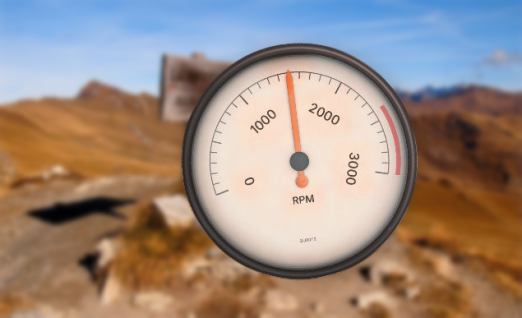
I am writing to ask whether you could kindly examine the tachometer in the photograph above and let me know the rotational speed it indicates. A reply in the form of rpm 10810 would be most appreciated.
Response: rpm 1500
